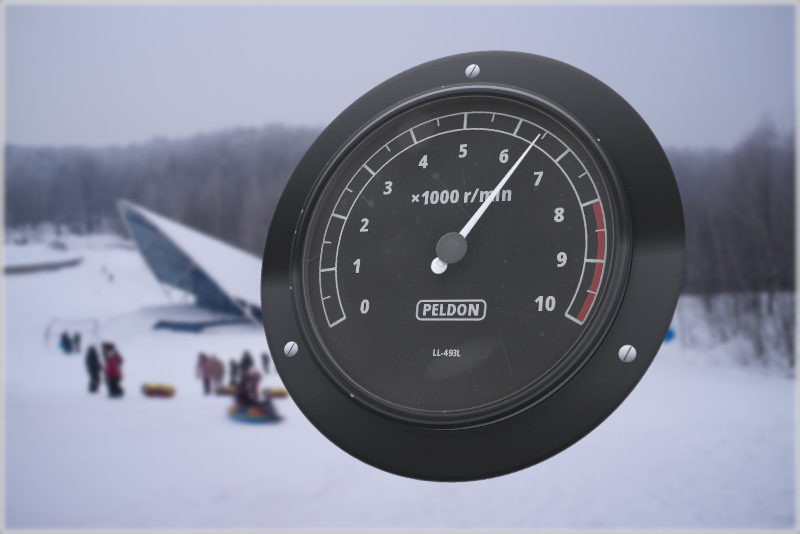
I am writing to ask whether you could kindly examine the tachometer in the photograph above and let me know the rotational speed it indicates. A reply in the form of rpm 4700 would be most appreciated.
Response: rpm 6500
